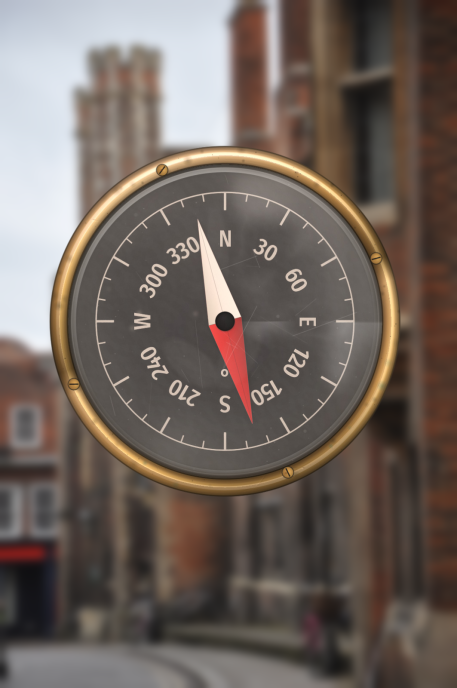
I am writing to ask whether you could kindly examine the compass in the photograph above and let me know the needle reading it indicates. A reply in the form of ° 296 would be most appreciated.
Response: ° 165
